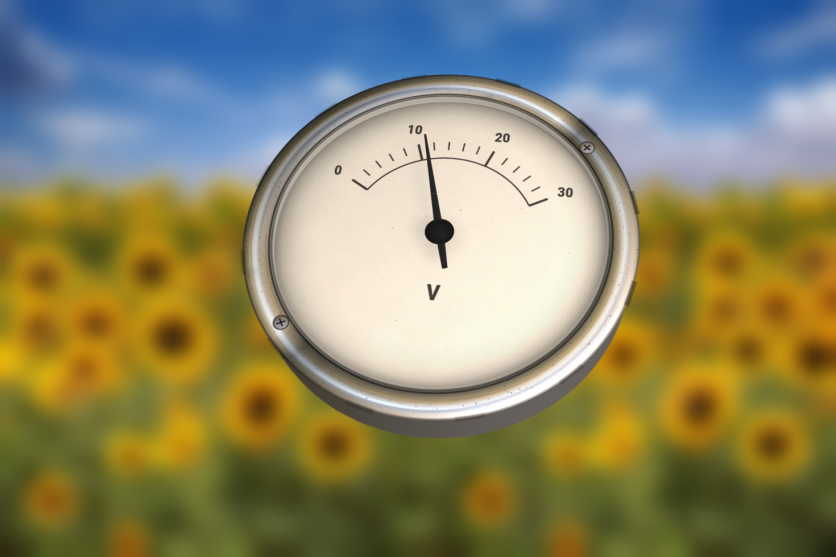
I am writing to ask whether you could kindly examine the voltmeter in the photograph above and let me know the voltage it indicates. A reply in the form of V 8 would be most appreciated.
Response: V 11
